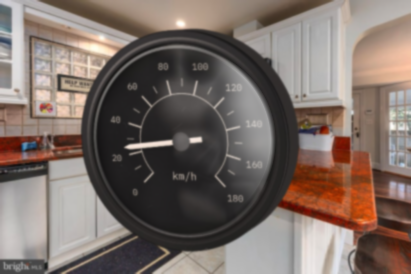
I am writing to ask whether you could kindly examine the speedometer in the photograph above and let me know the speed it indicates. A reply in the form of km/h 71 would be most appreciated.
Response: km/h 25
